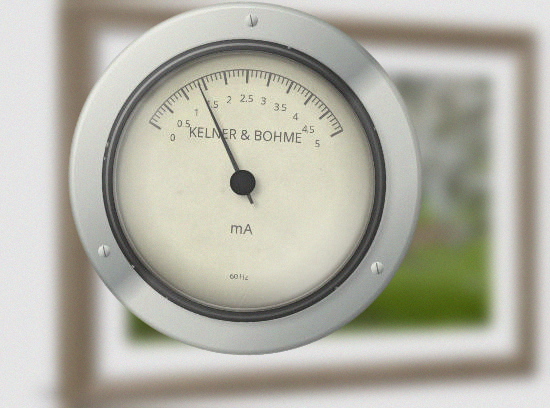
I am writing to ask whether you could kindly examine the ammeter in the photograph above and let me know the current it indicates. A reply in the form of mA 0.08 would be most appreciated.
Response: mA 1.4
